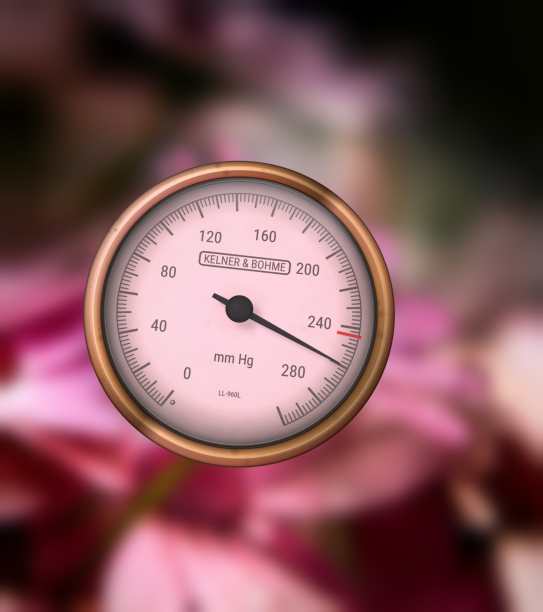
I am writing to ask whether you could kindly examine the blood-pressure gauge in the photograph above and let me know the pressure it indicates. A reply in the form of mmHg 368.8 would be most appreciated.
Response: mmHg 260
